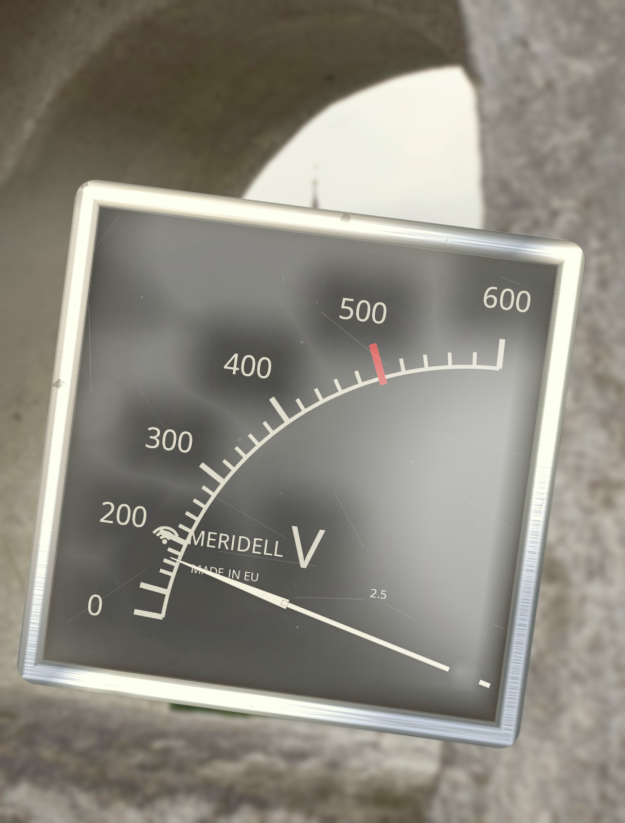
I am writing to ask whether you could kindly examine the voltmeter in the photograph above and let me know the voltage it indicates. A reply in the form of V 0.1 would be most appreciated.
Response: V 170
